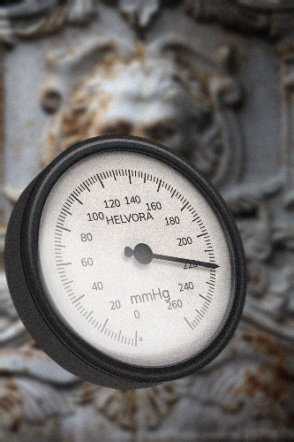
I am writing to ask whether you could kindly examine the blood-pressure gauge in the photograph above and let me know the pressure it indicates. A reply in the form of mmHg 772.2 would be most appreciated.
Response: mmHg 220
